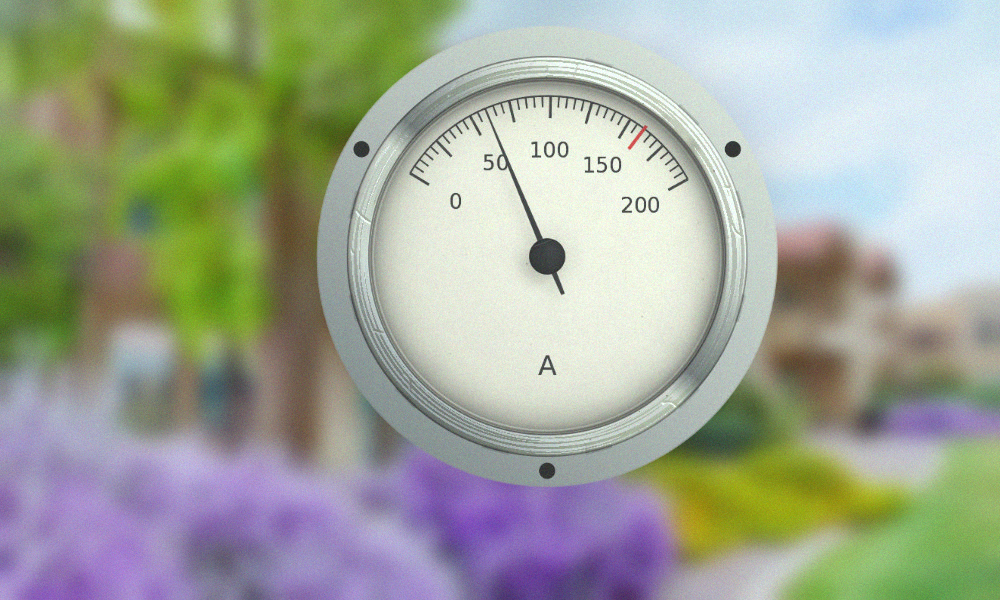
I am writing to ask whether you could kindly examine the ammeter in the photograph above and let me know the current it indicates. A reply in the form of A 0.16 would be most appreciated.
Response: A 60
